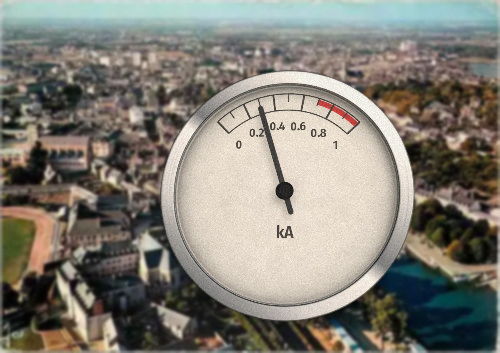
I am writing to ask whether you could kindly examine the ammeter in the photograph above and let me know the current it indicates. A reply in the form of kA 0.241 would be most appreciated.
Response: kA 0.3
